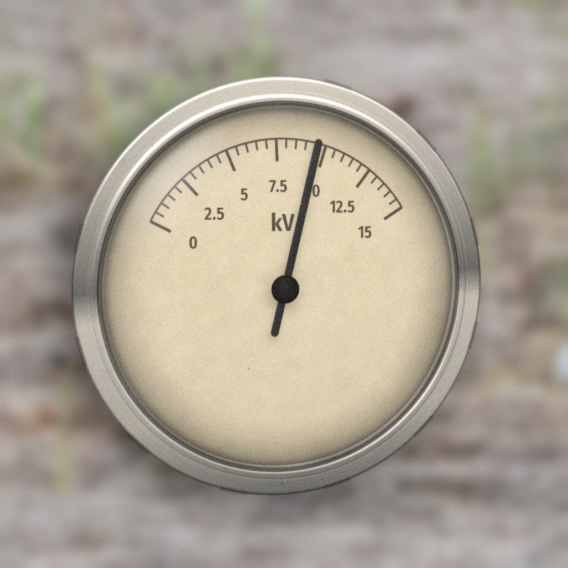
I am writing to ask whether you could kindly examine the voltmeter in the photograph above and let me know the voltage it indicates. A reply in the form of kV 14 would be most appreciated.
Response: kV 9.5
